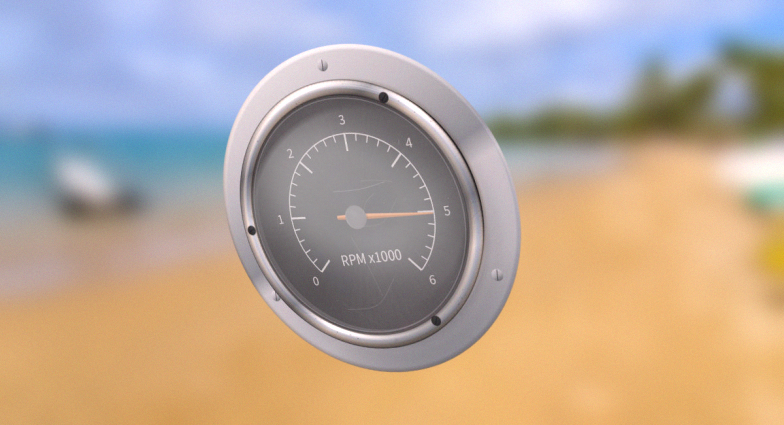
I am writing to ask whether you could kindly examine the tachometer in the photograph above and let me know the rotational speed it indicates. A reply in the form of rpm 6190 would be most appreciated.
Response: rpm 5000
